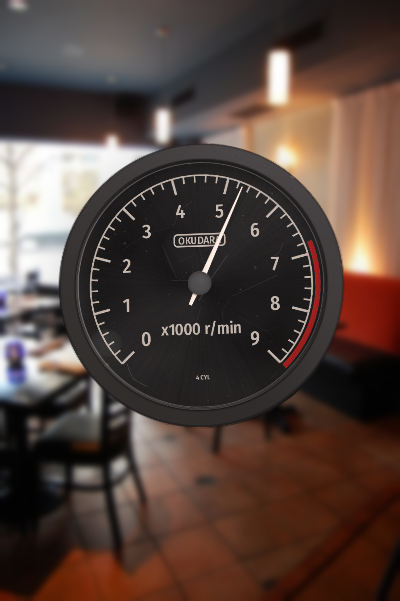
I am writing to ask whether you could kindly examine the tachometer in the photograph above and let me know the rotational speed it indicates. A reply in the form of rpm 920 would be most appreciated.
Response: rpm 5300
